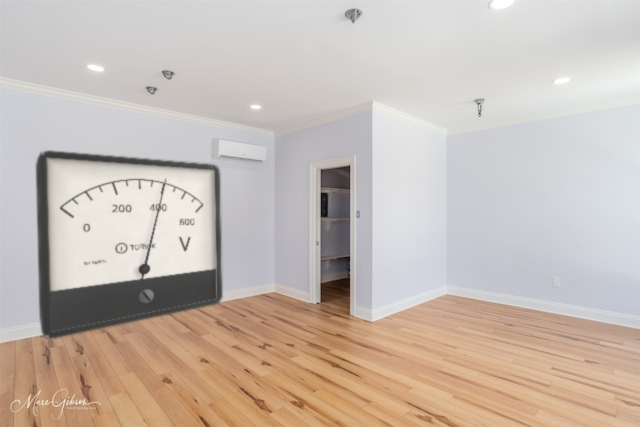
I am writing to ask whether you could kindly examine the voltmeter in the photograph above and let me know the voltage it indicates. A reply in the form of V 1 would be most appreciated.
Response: V 400
